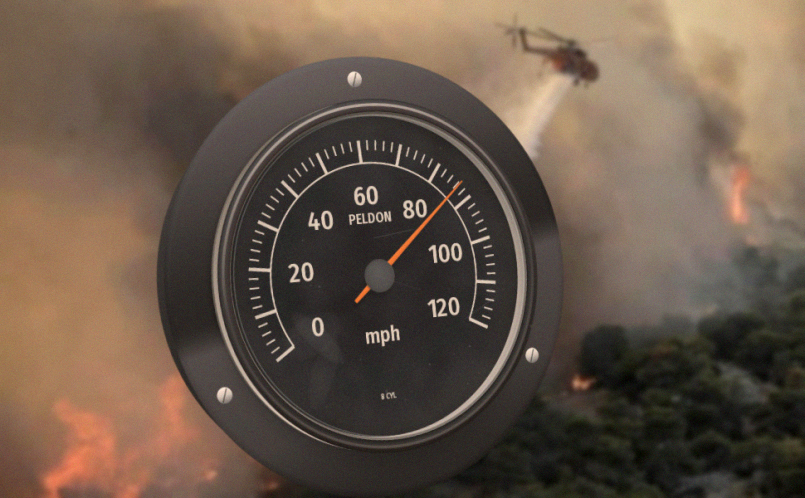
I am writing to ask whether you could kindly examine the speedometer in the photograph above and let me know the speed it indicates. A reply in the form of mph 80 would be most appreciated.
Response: mph 86
